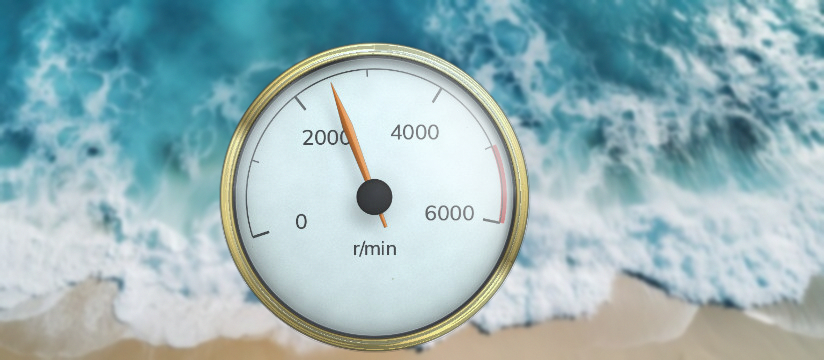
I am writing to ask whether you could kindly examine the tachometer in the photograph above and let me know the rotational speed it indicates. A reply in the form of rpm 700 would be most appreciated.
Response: rpm 2500
